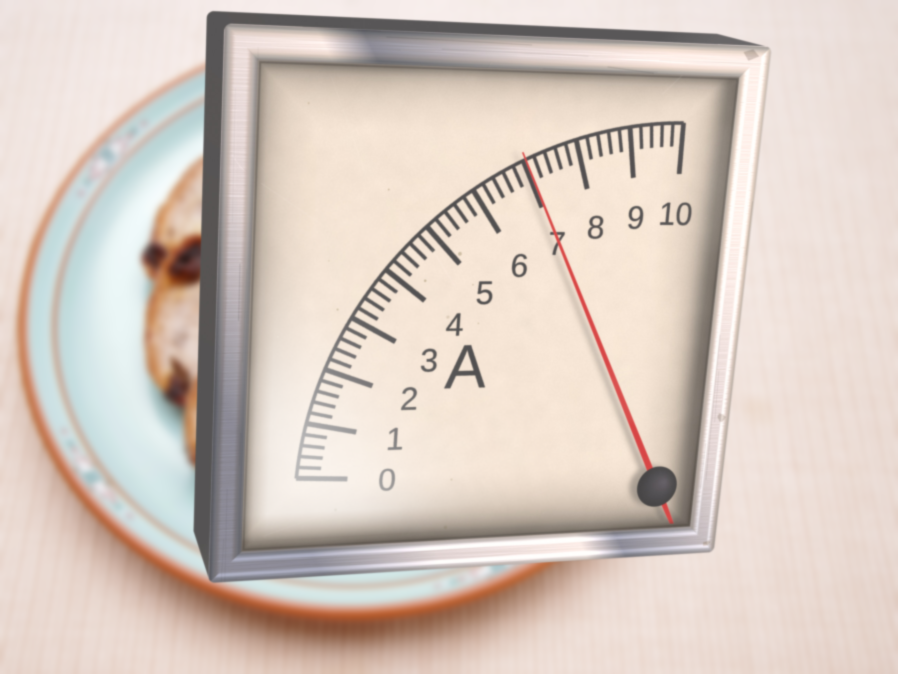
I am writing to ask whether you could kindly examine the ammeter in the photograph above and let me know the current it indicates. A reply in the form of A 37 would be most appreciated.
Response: A 7
